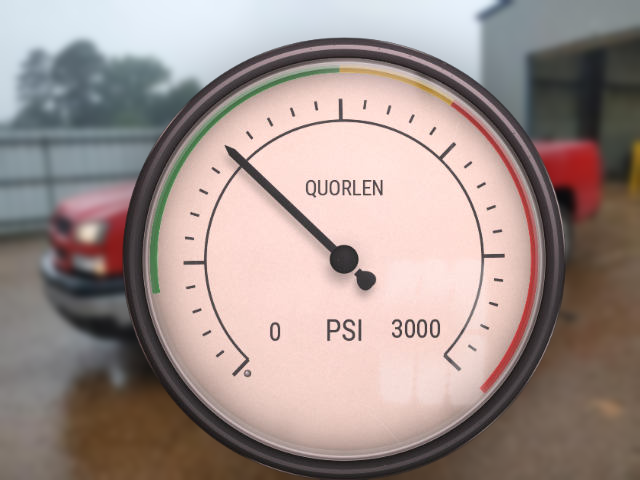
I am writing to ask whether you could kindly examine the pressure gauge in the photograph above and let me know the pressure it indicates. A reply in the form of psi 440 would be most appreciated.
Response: psi 1000
